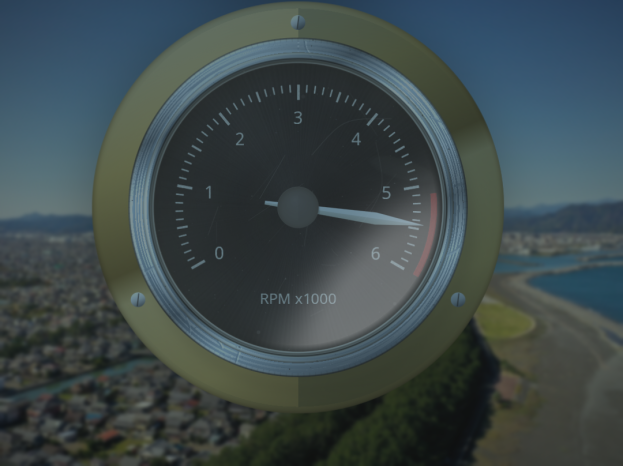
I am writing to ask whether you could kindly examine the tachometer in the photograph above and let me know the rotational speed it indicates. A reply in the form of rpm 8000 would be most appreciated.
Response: rpm 5450
